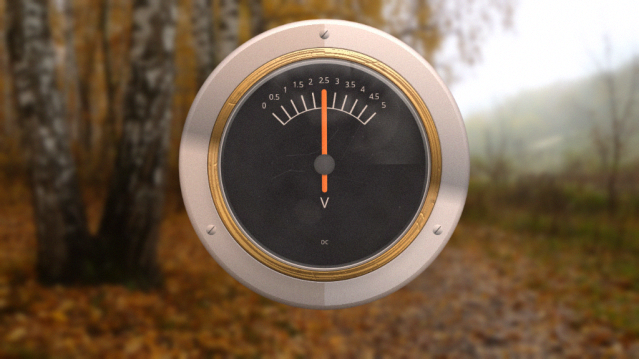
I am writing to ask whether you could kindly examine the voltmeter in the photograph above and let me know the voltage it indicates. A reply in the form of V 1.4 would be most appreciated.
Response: V 2.5
